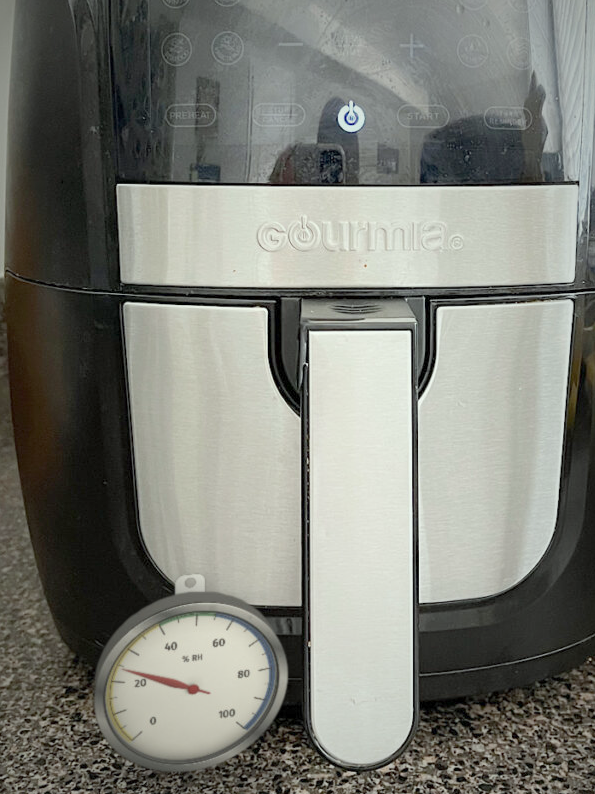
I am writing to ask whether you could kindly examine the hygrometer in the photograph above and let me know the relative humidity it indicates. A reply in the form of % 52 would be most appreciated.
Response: % 25
